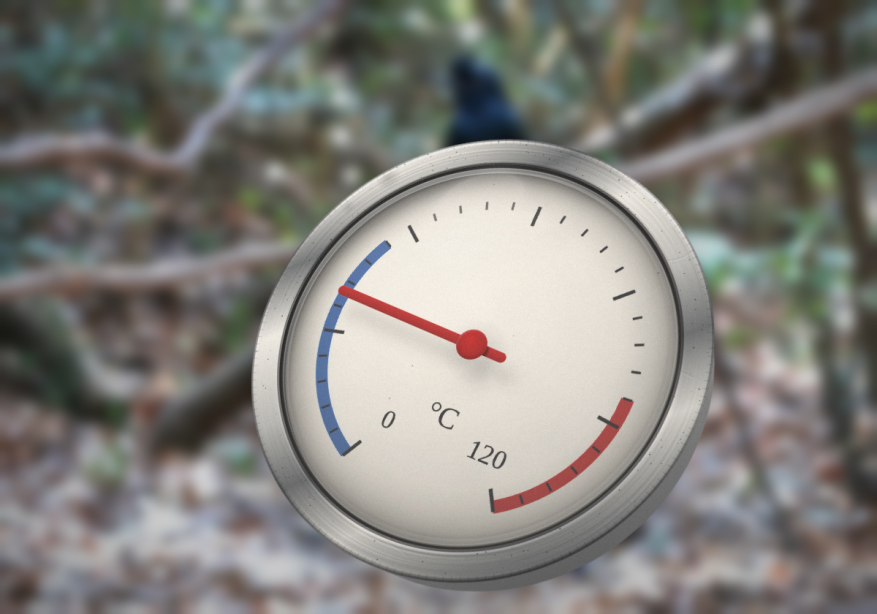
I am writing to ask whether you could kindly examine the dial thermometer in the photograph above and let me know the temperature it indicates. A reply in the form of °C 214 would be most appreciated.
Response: °C 26
